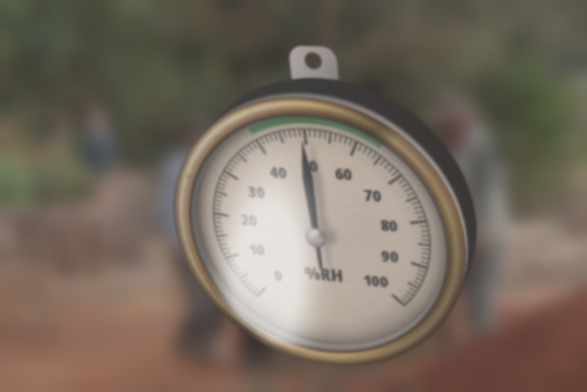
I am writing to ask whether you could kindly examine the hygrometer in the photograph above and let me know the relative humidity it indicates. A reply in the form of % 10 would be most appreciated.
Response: % 50
